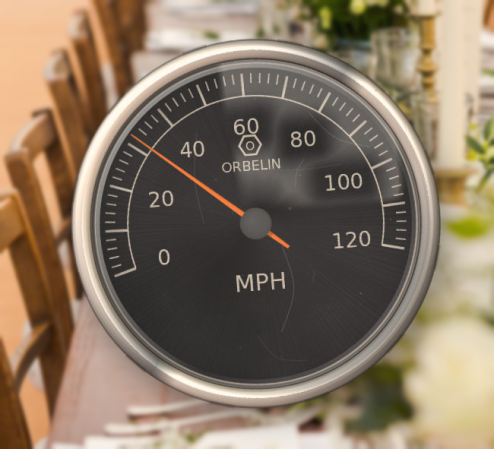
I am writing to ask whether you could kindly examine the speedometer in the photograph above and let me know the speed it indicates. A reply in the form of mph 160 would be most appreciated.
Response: mph 32
